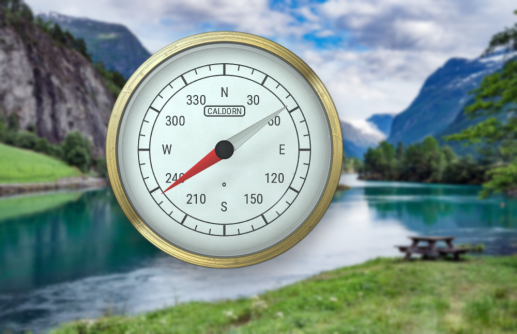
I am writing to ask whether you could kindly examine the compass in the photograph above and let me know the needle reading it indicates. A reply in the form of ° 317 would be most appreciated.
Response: ° 235
